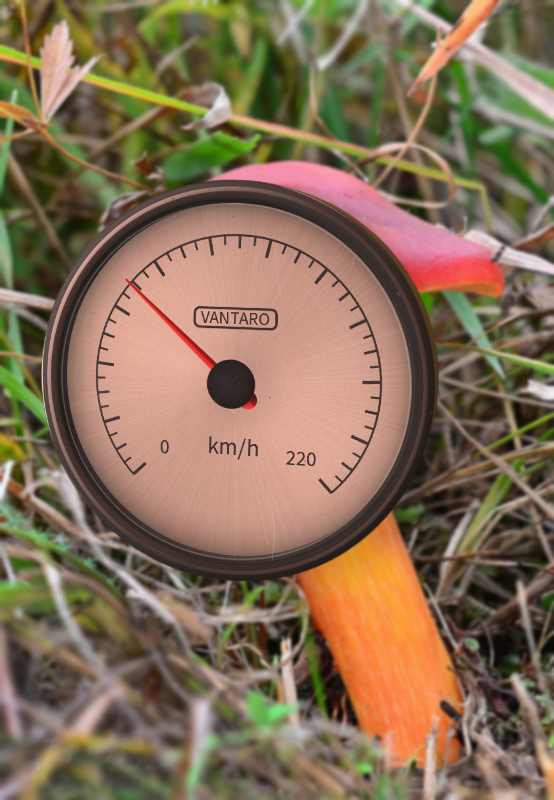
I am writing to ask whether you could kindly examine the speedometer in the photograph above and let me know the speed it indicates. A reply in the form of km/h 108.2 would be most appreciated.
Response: km/h 70
